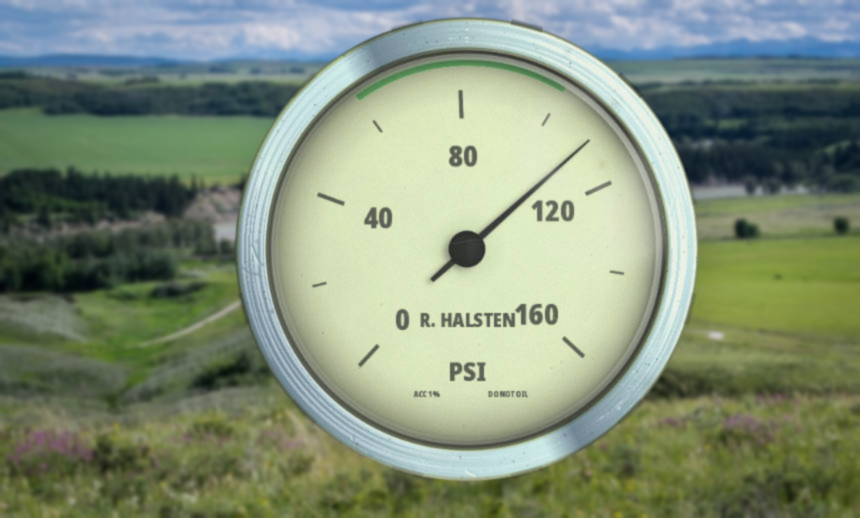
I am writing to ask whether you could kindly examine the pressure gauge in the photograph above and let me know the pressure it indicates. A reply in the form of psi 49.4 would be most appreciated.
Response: psi 110
